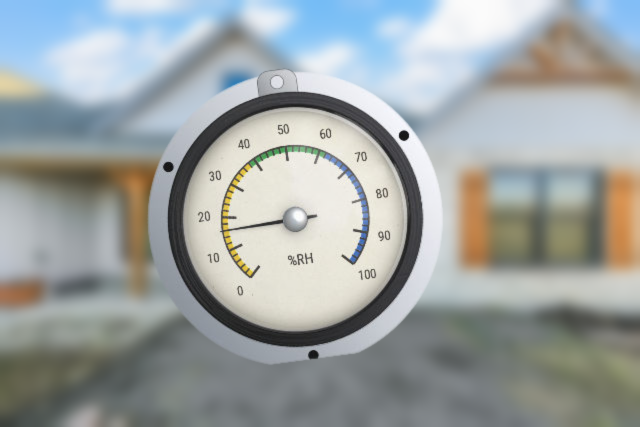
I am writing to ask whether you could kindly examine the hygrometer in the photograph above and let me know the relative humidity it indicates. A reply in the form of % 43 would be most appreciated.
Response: % 16
